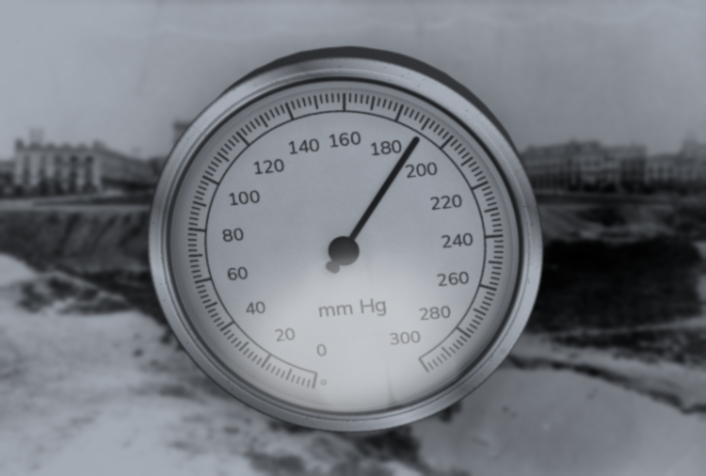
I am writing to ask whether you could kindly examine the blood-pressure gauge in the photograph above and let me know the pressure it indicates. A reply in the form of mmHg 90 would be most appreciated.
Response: mmHg 190
